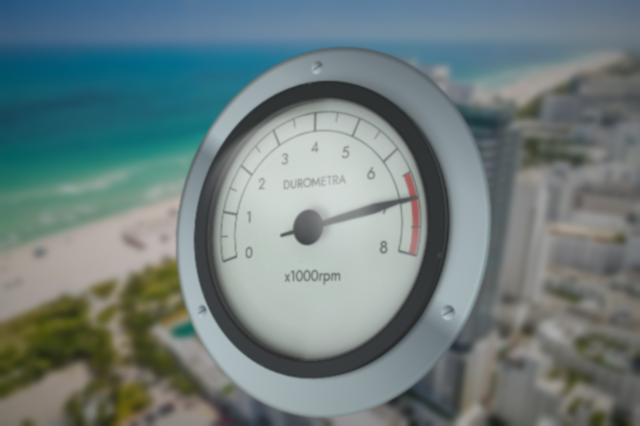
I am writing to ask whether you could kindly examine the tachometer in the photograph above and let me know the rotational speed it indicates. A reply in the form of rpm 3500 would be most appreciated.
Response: rpm 7000
